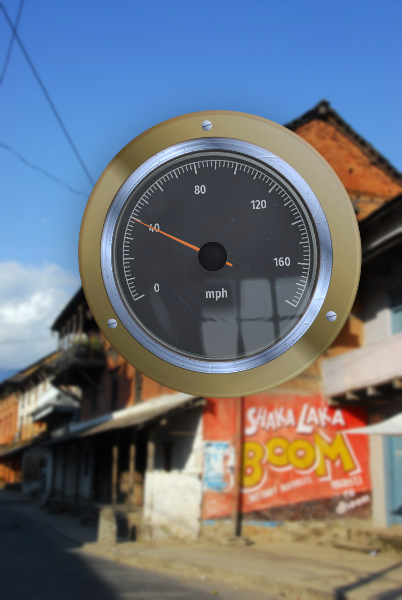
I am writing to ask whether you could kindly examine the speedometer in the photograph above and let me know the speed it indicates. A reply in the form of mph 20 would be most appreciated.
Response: mph 40
